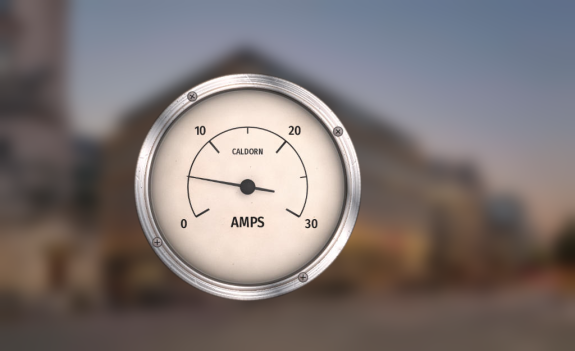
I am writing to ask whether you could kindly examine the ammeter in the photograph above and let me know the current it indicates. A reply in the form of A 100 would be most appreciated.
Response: A 5
